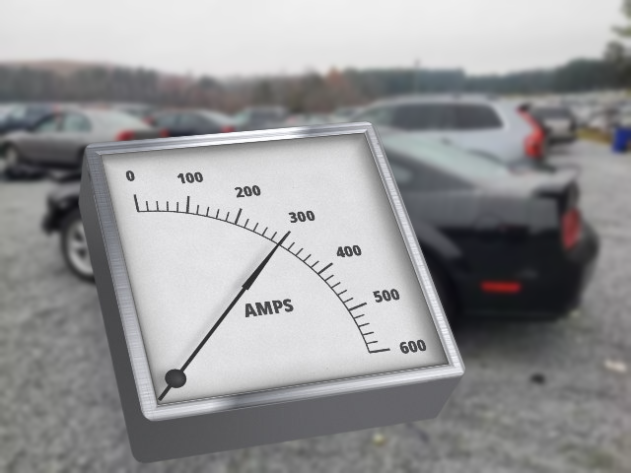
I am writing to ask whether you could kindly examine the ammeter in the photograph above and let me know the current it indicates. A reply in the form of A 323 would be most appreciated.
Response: A 300
